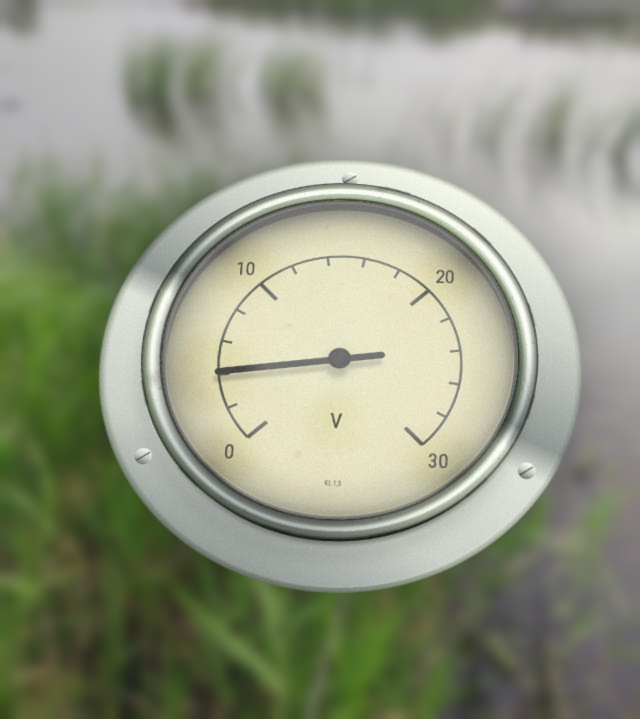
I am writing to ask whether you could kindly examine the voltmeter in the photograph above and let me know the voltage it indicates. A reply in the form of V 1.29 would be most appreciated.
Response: V 4
